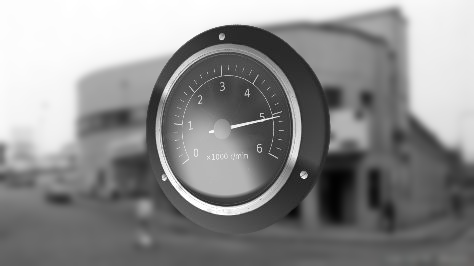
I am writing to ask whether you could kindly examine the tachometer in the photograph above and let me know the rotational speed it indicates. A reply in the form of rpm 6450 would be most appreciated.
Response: rpm 5100
